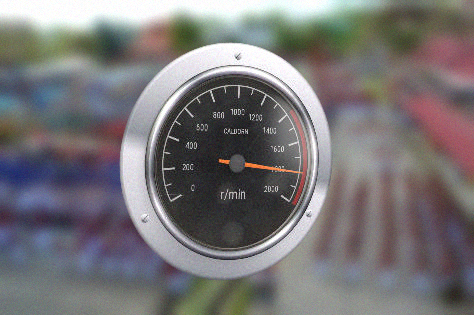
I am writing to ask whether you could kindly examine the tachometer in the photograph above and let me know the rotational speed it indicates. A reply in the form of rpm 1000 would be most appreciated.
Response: rpm 1800
